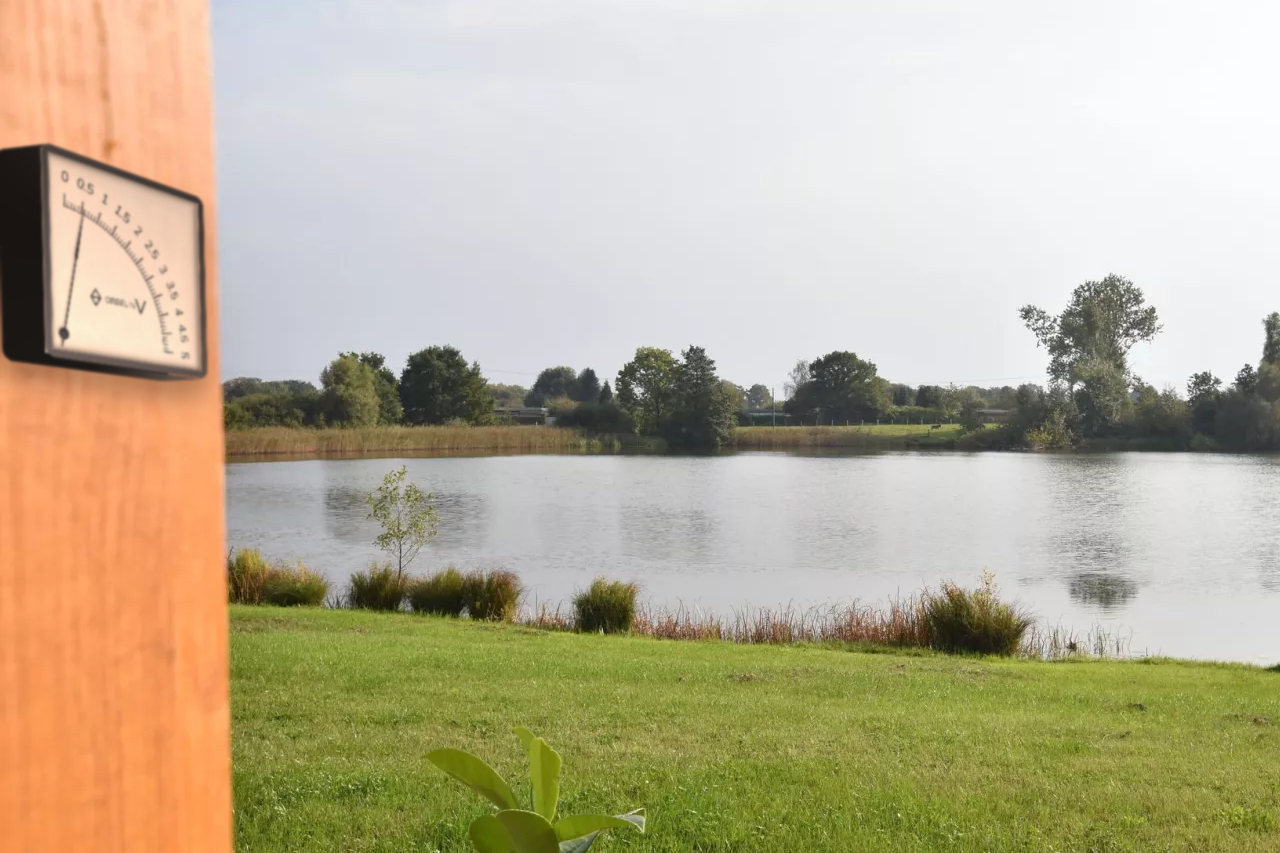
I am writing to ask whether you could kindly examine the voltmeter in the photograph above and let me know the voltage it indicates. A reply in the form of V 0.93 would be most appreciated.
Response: V 0.5
